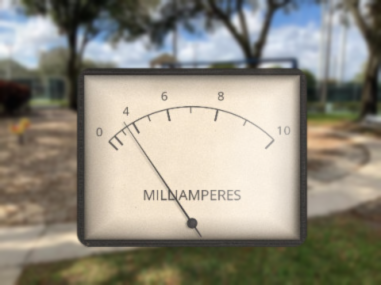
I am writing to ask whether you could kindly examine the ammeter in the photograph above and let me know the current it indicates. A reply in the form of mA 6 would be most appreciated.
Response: mA 3.5
